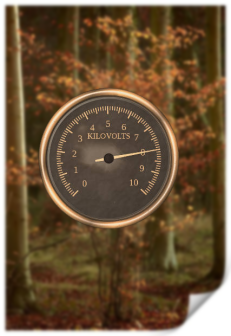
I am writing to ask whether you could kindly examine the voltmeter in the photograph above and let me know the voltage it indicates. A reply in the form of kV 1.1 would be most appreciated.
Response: kV 8
